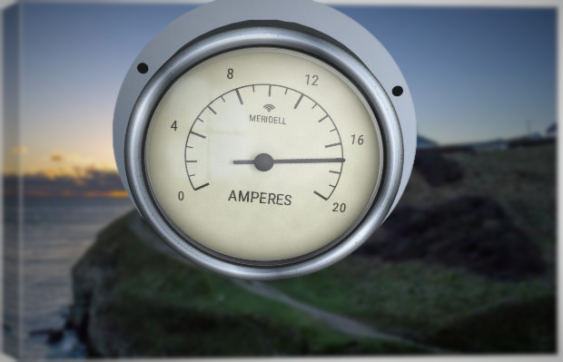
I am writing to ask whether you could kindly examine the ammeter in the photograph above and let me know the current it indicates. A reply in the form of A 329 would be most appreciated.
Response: A 17
